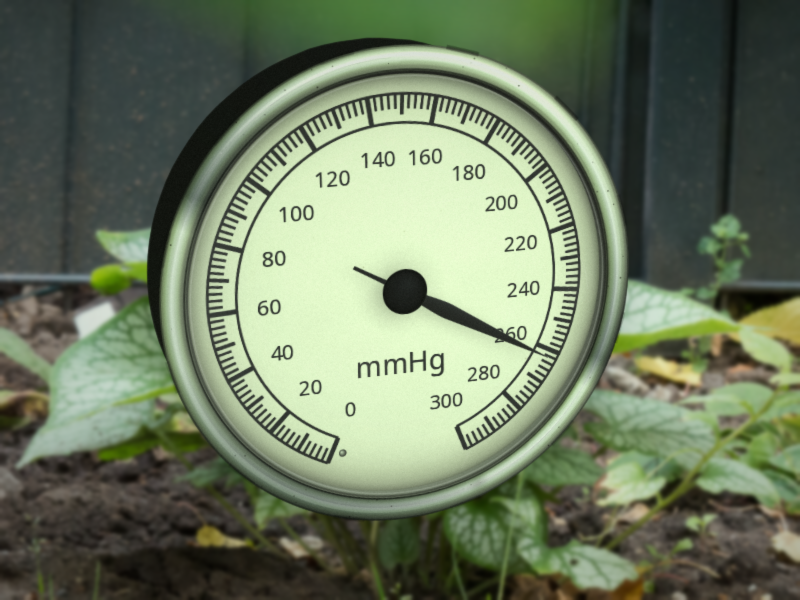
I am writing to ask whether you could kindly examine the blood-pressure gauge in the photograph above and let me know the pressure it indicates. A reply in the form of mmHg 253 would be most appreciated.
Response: mmHg 262
